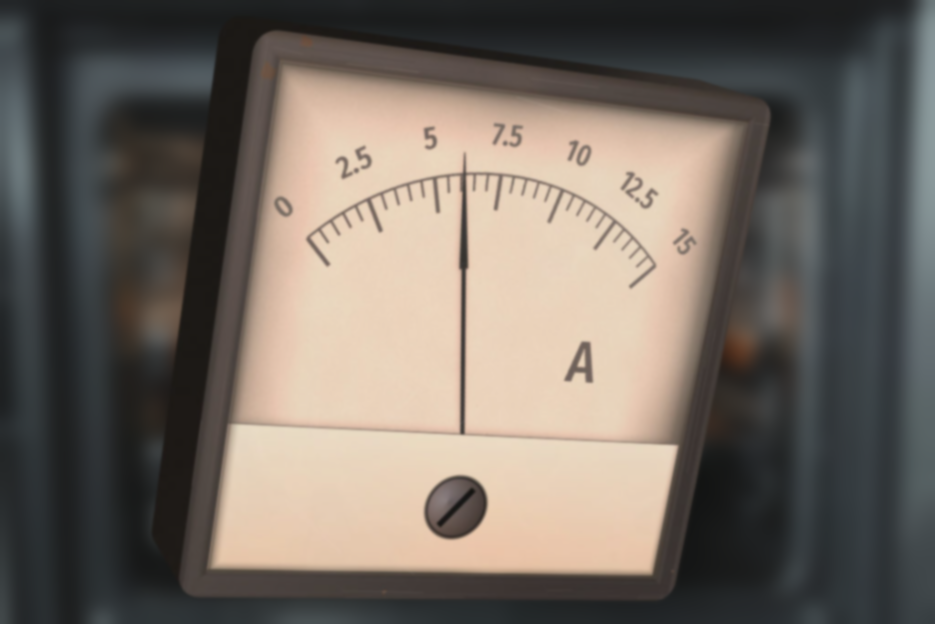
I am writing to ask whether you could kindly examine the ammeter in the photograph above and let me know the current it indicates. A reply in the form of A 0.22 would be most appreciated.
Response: A 6
